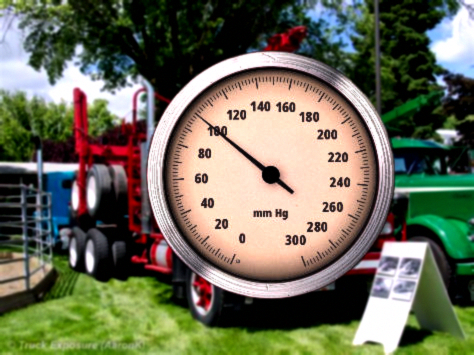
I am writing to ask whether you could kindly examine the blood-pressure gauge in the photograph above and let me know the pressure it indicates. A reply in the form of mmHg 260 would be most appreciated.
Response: mmHg 100
